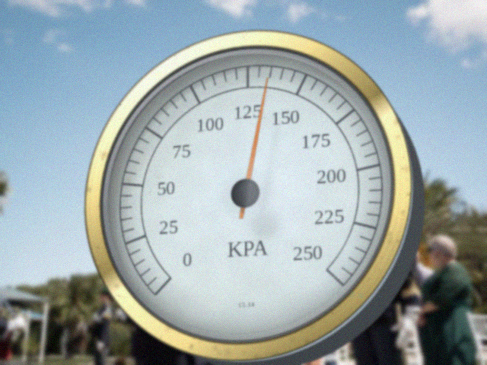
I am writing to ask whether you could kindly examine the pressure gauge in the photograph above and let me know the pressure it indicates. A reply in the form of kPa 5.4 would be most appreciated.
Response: kPa 135
